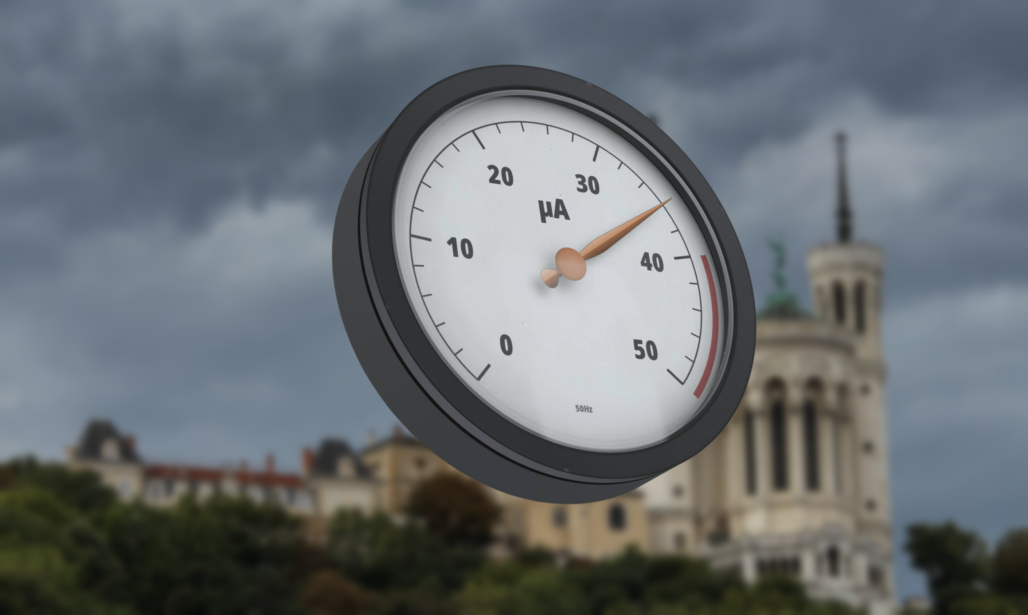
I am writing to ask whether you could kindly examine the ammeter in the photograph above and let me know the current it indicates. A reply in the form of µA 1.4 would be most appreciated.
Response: µA 36
